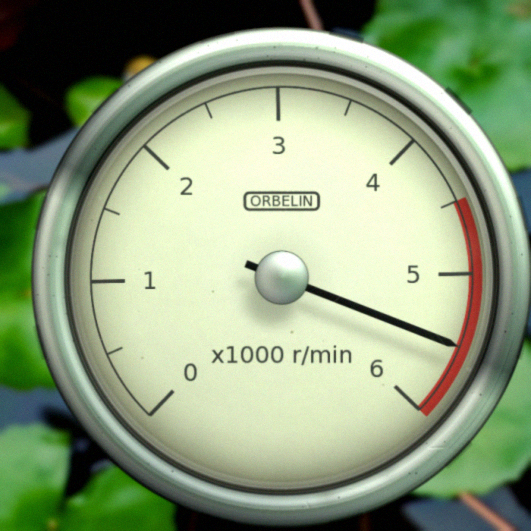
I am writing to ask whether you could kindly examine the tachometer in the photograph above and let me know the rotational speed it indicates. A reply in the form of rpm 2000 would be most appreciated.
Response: rpm 5500
